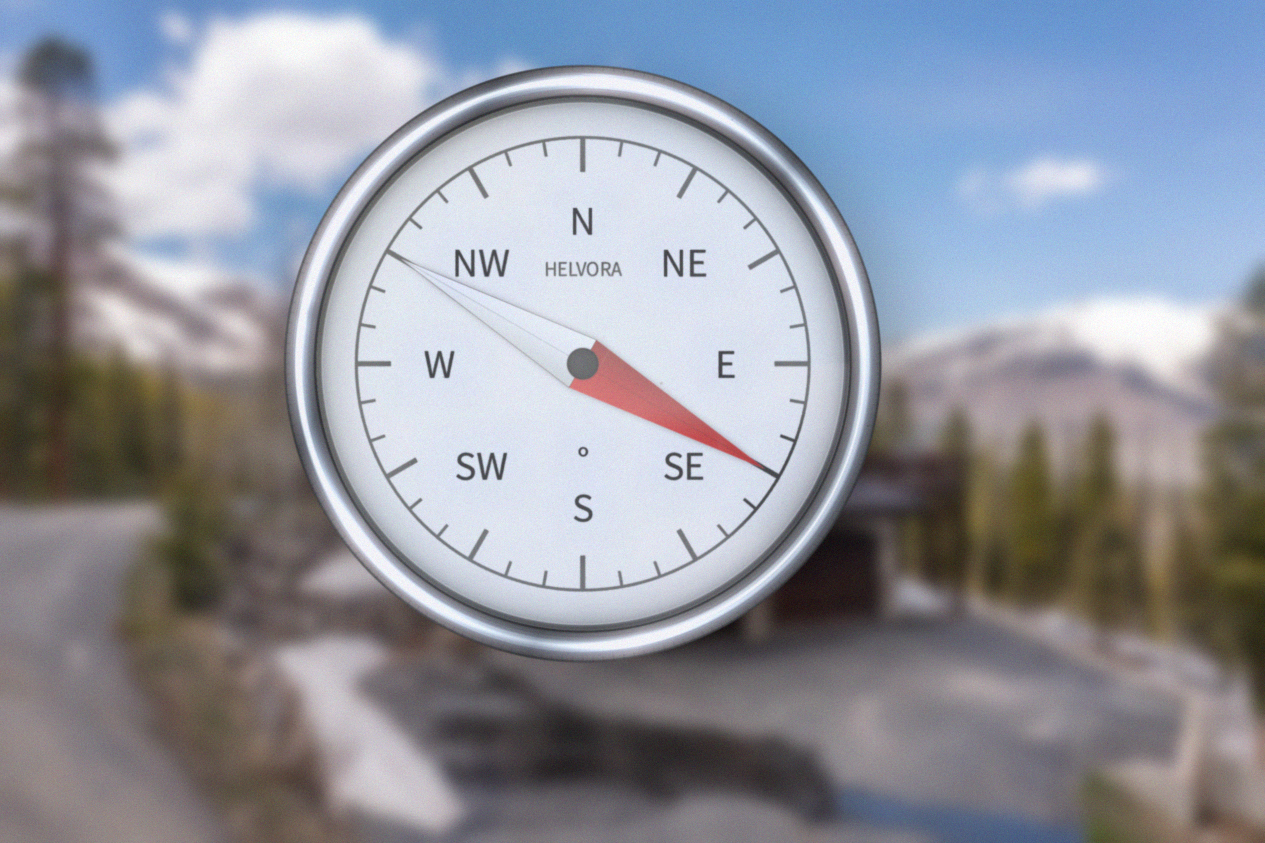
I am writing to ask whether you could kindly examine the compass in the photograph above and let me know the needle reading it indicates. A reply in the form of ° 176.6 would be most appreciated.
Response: ° 120
